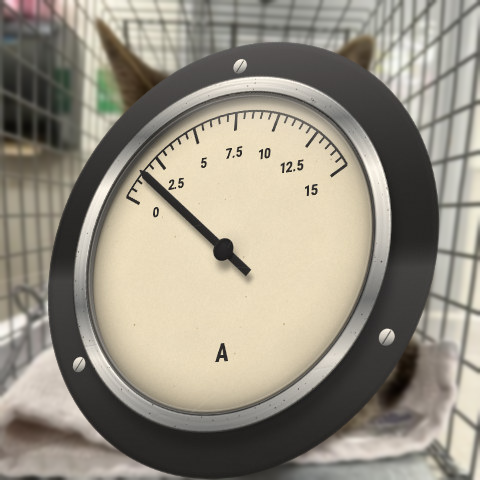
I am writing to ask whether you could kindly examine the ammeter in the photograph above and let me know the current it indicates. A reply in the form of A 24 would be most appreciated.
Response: A 1.5
